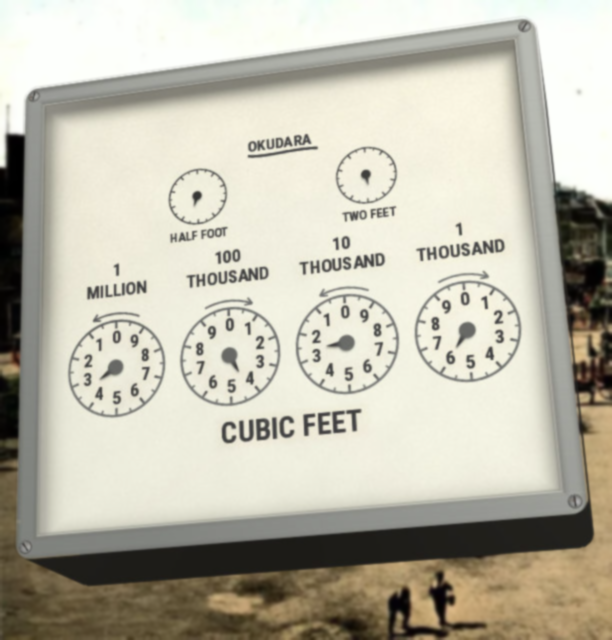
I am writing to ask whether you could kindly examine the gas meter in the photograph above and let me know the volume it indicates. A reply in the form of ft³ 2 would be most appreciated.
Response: ft³ 342600
